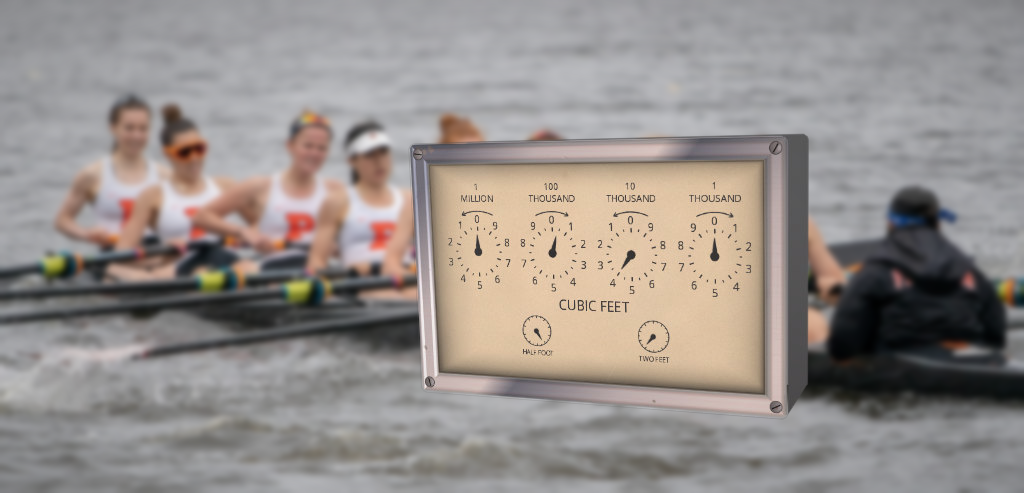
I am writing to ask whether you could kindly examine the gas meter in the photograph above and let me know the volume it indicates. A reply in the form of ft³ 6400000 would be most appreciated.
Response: ft³ 4000
